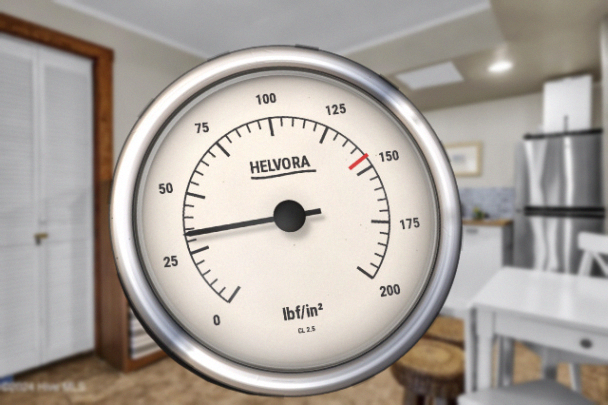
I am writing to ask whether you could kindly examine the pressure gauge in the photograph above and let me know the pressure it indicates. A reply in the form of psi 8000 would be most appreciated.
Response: psi 32.5
